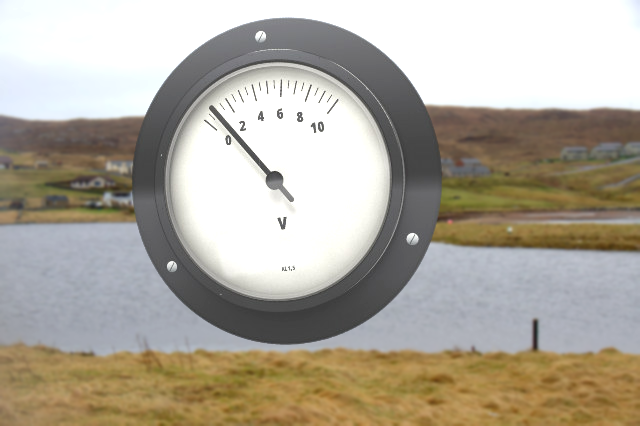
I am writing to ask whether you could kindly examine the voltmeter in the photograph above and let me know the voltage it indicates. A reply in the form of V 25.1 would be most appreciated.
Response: V 1
